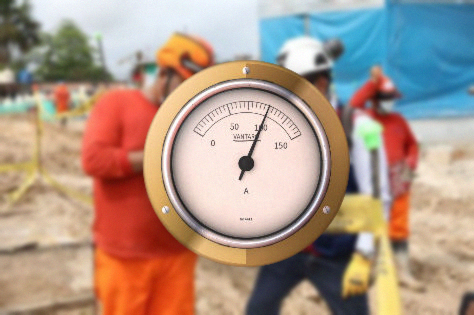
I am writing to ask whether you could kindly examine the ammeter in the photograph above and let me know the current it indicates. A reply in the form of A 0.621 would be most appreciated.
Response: A 100
